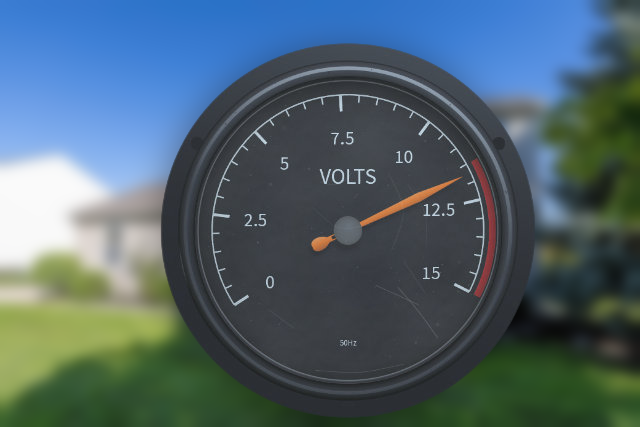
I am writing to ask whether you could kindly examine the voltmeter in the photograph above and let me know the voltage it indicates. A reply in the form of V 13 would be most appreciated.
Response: V 11.75
